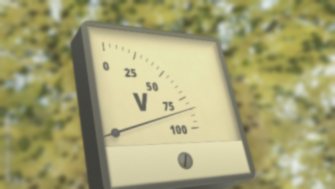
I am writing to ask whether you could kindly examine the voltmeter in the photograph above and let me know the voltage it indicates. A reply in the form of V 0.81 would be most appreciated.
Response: V 85
